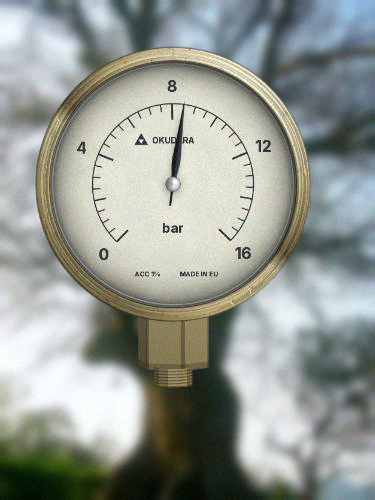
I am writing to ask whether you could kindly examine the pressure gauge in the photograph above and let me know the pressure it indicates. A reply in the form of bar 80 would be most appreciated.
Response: bar 8.5
